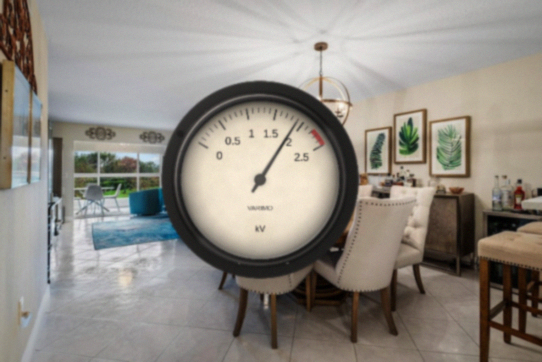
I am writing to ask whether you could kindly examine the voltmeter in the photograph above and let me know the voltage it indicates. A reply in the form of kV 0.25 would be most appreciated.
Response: kV 1.9
